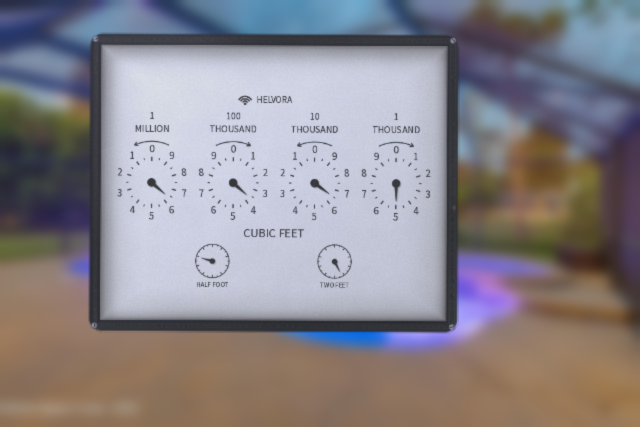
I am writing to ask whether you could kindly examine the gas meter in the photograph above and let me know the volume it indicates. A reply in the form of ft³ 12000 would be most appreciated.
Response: ft³ 636500
